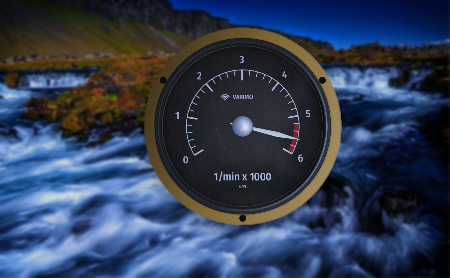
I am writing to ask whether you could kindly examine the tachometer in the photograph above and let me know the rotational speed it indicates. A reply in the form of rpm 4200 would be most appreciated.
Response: rpm 5600
